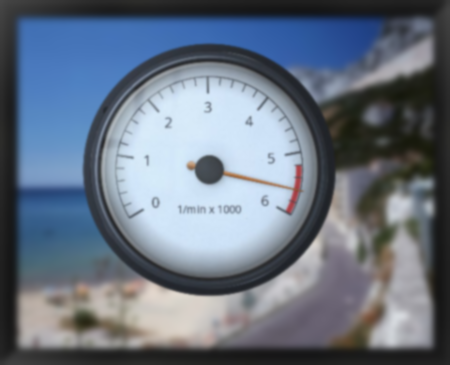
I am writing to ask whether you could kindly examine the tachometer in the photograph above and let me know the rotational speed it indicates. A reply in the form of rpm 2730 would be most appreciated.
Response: rpm 5600
